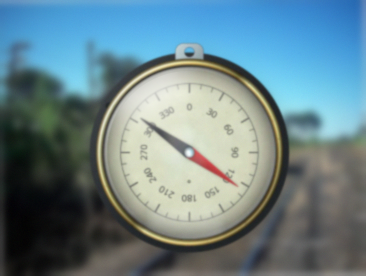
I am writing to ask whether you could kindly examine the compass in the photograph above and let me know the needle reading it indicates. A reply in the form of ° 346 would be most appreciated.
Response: ° 125
